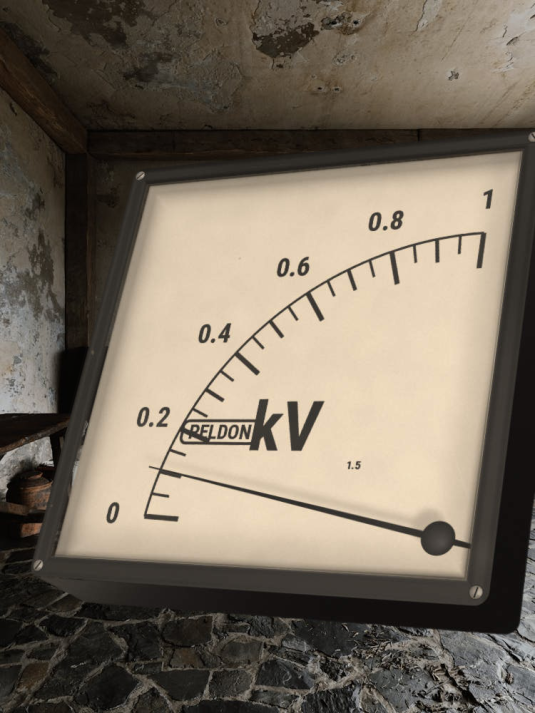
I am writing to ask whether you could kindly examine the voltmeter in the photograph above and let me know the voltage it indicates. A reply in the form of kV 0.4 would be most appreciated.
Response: kV 0.1
